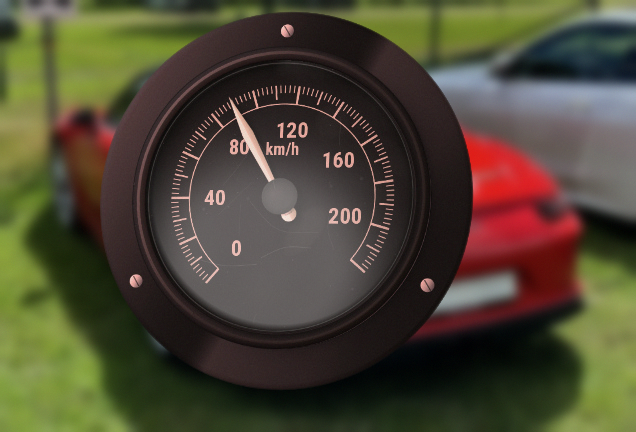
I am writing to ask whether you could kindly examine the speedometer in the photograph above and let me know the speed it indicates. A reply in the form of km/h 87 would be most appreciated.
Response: km/h 90
